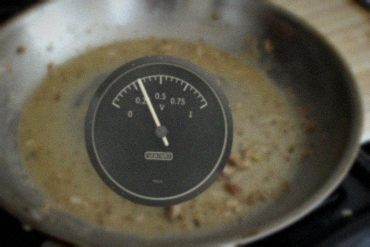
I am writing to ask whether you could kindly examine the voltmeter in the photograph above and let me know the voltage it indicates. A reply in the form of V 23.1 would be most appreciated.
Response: V 0.3
